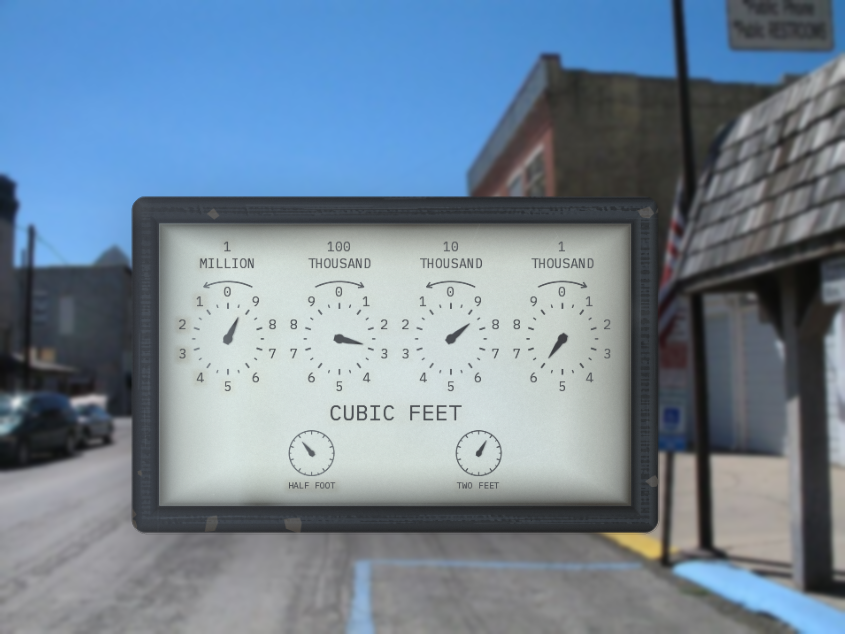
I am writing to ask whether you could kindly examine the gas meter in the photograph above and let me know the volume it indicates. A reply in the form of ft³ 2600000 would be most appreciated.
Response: ft³ 928600
